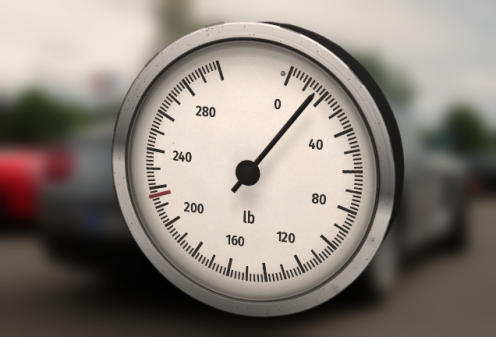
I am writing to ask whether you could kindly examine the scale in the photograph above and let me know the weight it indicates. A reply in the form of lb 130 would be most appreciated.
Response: lb 16
